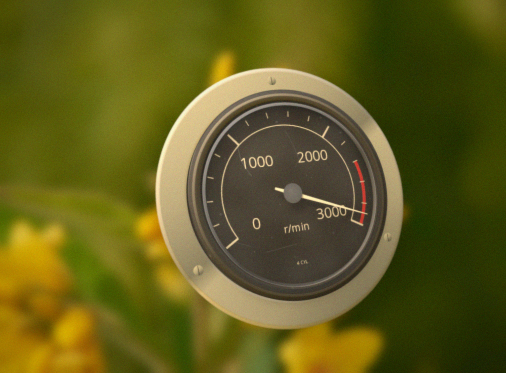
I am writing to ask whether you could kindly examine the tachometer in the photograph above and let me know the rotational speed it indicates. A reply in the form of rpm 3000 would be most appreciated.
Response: rpm 2900
